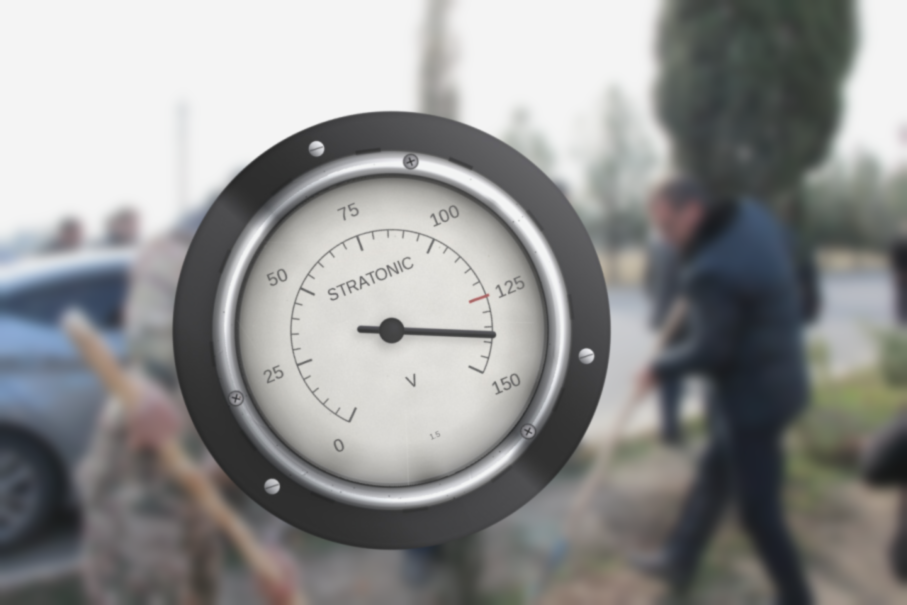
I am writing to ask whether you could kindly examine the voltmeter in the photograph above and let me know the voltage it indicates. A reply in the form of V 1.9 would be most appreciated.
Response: V 137.5
